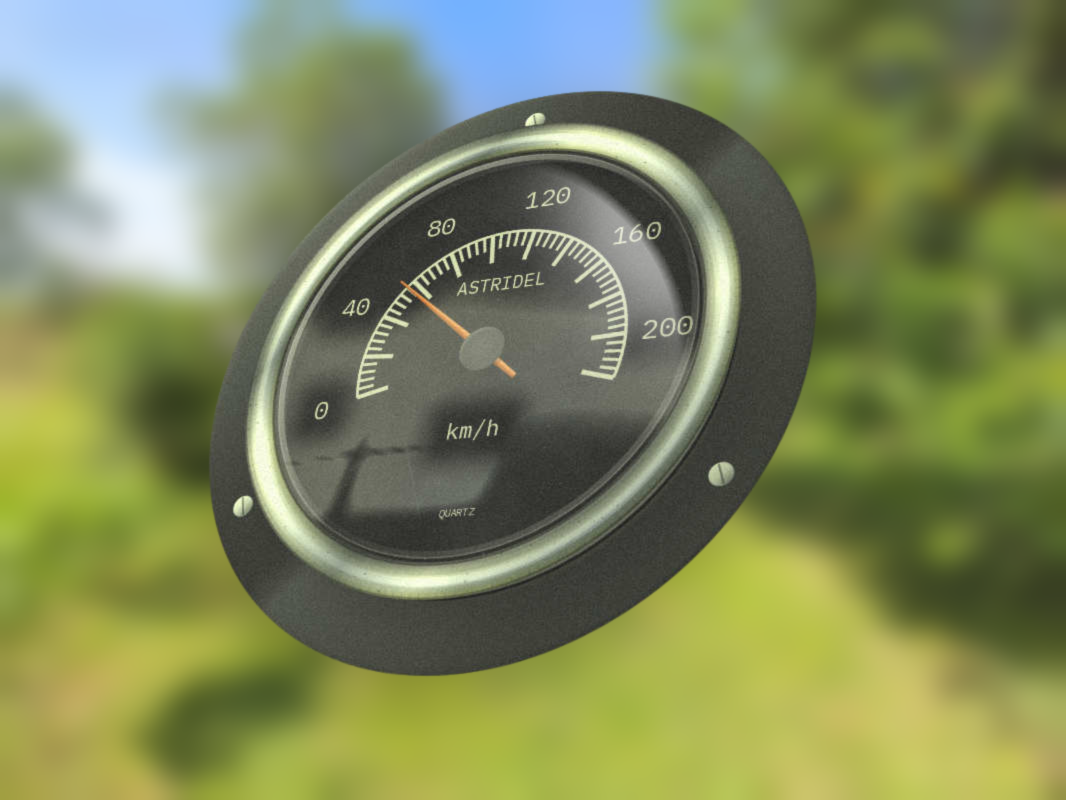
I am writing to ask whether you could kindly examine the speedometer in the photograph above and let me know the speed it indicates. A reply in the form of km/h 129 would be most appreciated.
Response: km/h 56
